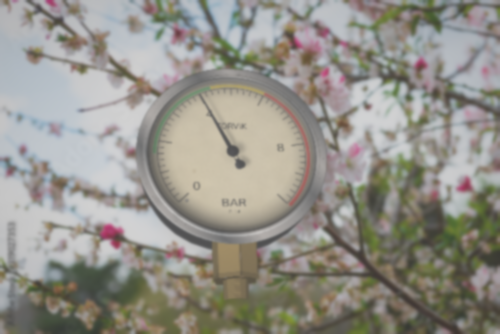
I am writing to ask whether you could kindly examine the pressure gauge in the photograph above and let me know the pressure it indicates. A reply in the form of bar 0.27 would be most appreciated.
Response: bar 4
